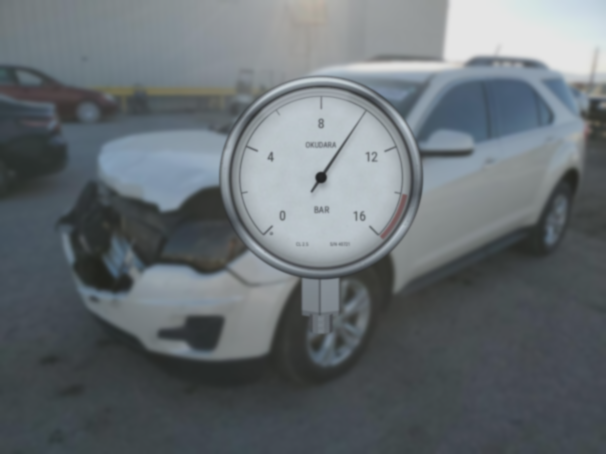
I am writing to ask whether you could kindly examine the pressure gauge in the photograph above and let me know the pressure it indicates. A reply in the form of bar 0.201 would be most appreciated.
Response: bar 10
